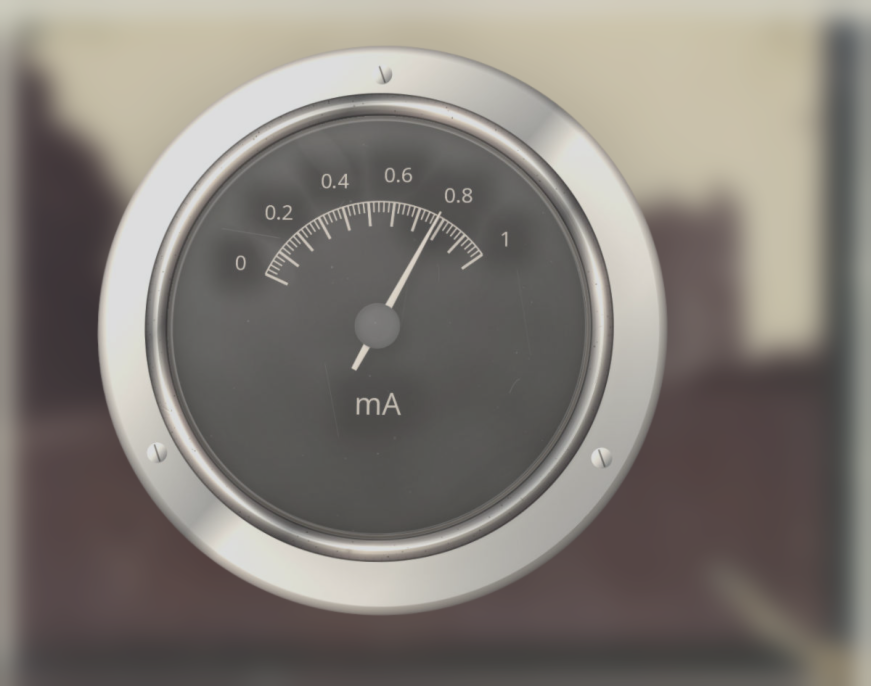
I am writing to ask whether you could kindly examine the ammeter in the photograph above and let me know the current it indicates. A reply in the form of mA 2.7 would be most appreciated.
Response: mA 0.78
